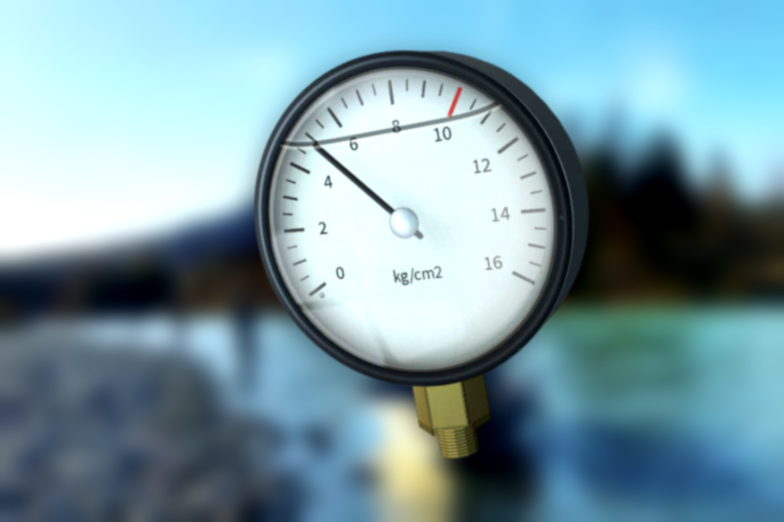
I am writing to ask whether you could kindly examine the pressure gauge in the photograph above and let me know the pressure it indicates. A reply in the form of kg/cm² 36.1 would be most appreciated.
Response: kg/cm² 5
